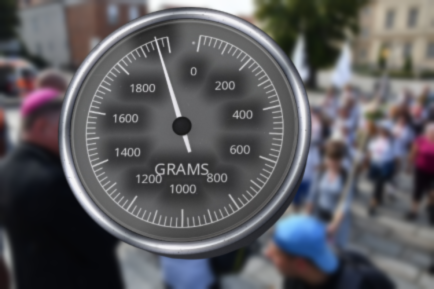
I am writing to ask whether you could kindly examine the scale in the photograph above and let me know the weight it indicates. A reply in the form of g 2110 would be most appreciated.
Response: g 1960
